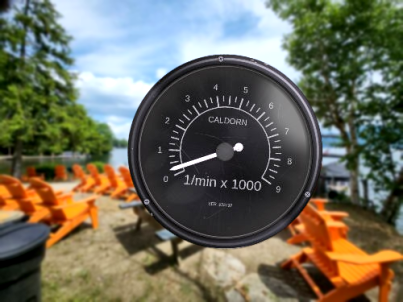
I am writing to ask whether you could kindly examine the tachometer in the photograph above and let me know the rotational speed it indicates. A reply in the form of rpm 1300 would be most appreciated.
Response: rpm 250
